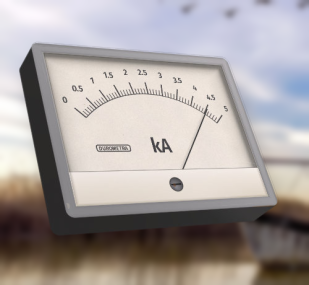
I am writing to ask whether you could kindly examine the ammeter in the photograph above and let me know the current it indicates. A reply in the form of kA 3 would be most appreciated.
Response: kA 4.5
